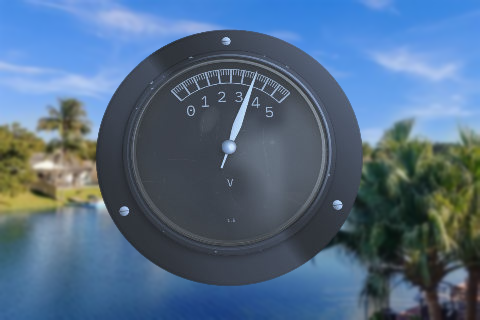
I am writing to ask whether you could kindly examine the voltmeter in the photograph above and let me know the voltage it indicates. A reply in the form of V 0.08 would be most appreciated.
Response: V 3.5
